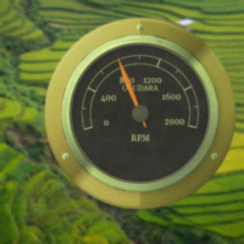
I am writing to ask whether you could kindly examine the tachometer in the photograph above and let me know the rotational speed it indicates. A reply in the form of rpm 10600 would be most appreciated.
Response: rpm 800
